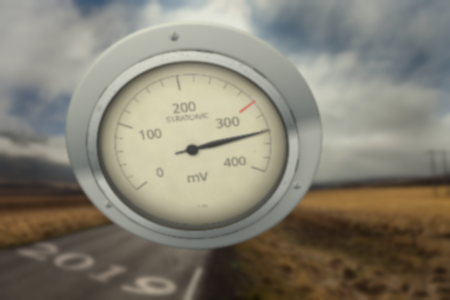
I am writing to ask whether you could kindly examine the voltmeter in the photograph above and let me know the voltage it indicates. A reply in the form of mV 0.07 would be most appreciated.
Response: mV 340
